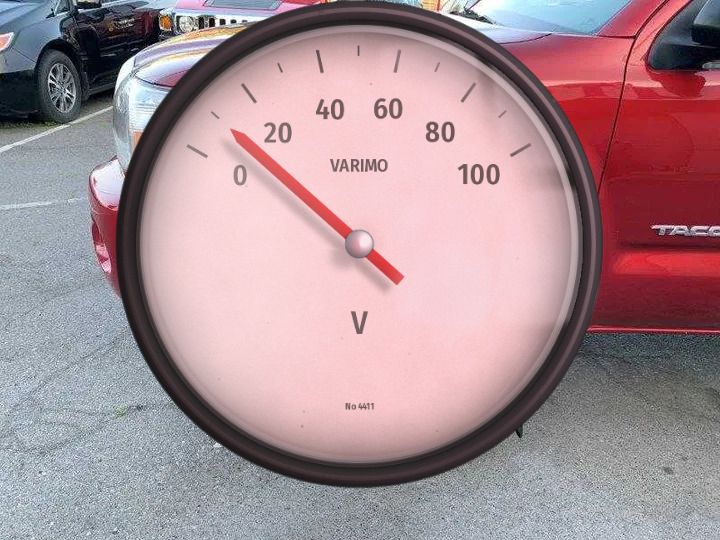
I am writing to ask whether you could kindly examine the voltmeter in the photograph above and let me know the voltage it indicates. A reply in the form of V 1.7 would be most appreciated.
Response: V 10
